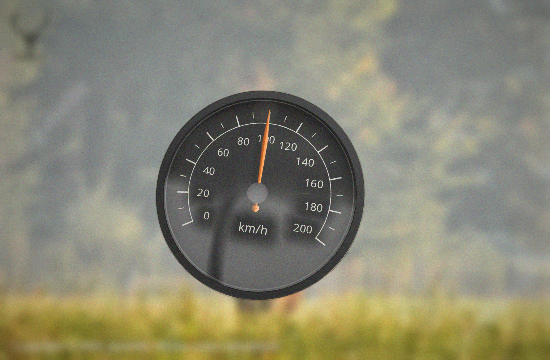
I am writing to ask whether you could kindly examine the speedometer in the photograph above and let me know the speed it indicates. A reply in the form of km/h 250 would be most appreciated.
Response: km/h 100
